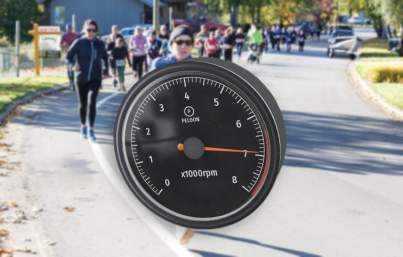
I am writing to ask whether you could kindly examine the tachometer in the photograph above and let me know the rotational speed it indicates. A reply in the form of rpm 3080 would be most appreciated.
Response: rpm 6900
